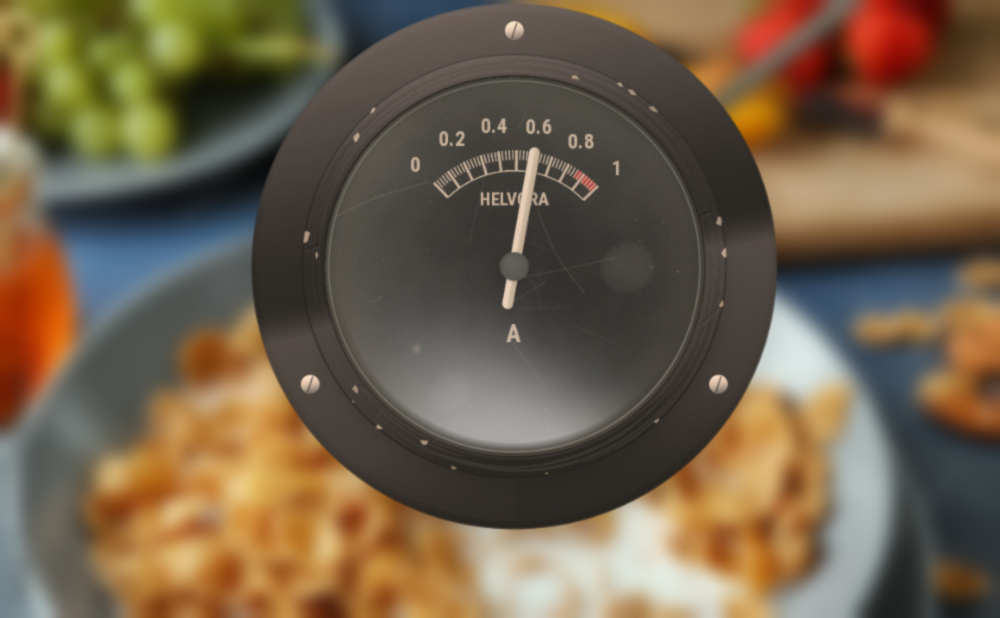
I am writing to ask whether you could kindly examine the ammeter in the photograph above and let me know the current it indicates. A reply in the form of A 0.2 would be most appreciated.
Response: A 0.6
